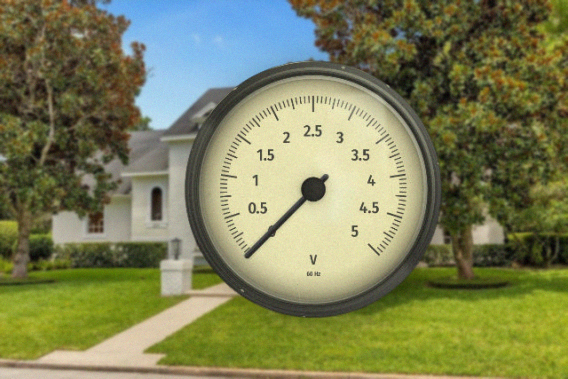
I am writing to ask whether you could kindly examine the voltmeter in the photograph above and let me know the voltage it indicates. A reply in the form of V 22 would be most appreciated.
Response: V 0
